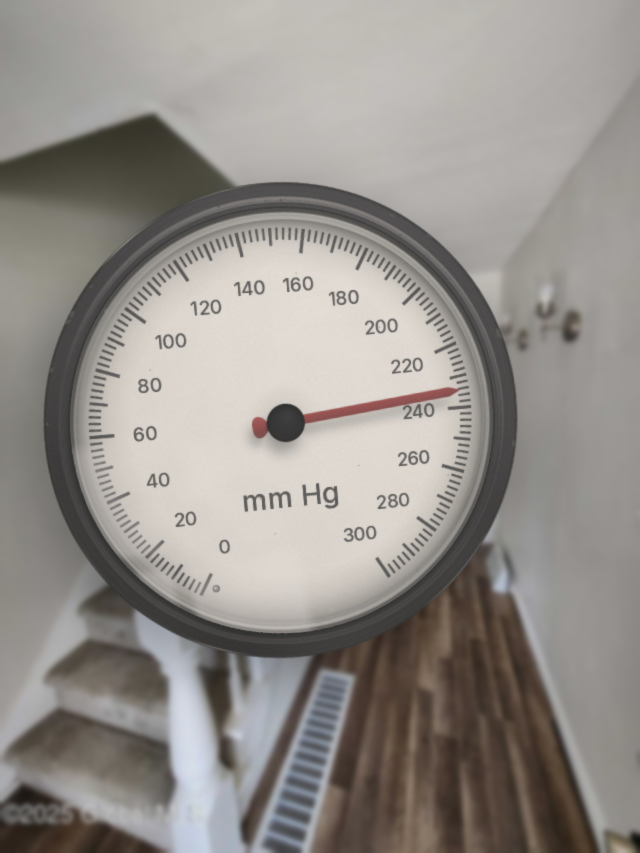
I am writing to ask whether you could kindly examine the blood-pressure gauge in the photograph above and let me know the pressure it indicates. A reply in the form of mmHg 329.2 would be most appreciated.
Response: mmHg 234
